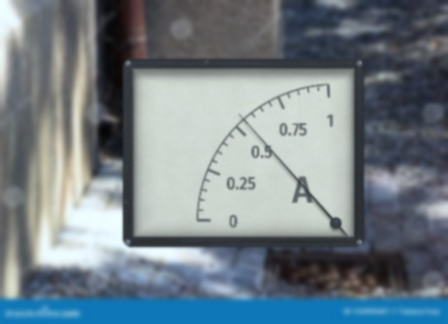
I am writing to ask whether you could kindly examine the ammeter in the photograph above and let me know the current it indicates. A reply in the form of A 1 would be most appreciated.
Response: A 0.55
